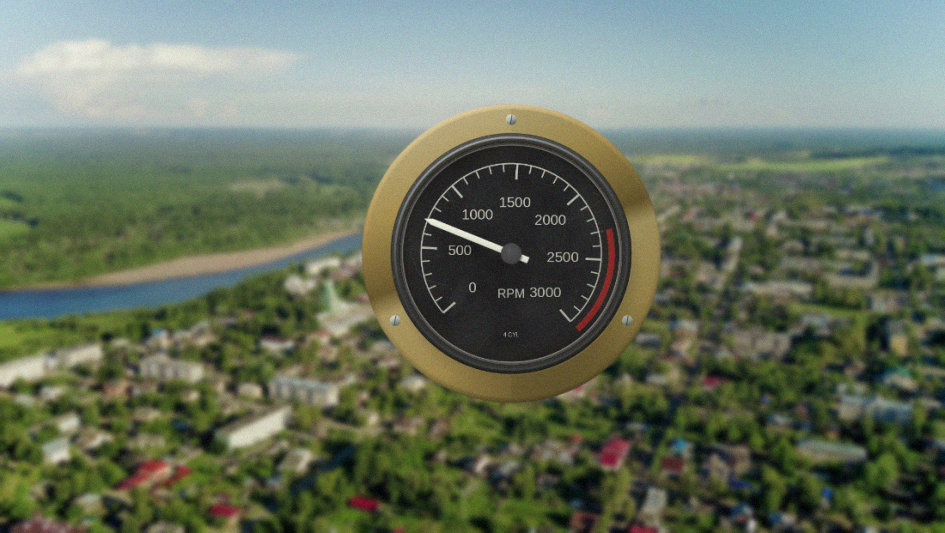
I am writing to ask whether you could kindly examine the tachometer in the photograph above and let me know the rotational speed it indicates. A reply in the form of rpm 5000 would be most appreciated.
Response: rpm 700
